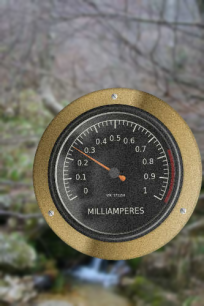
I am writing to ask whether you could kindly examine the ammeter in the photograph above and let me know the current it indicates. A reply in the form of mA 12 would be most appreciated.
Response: mA 0.26
